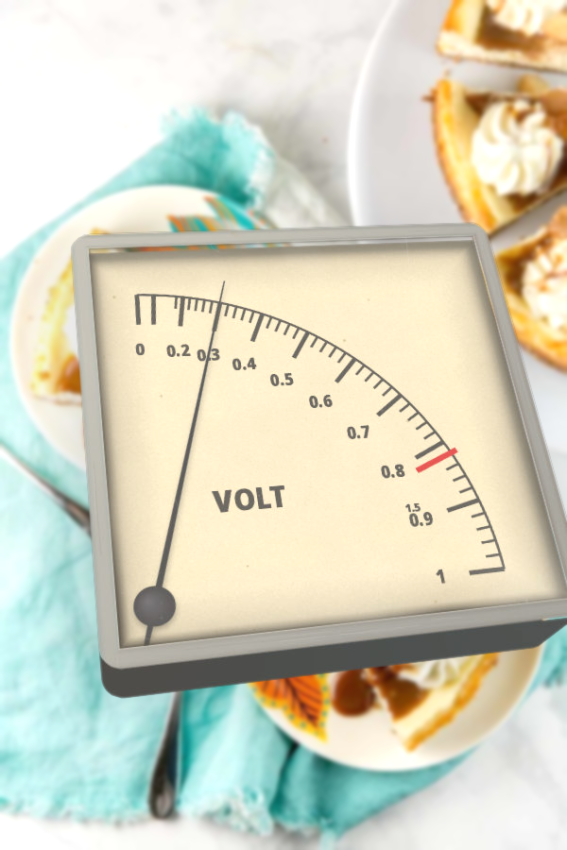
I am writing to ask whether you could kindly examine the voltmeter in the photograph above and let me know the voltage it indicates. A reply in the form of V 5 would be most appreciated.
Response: V 0.3
